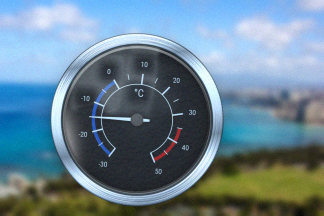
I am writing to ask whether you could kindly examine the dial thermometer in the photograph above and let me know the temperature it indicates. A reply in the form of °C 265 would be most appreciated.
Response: °C -15
